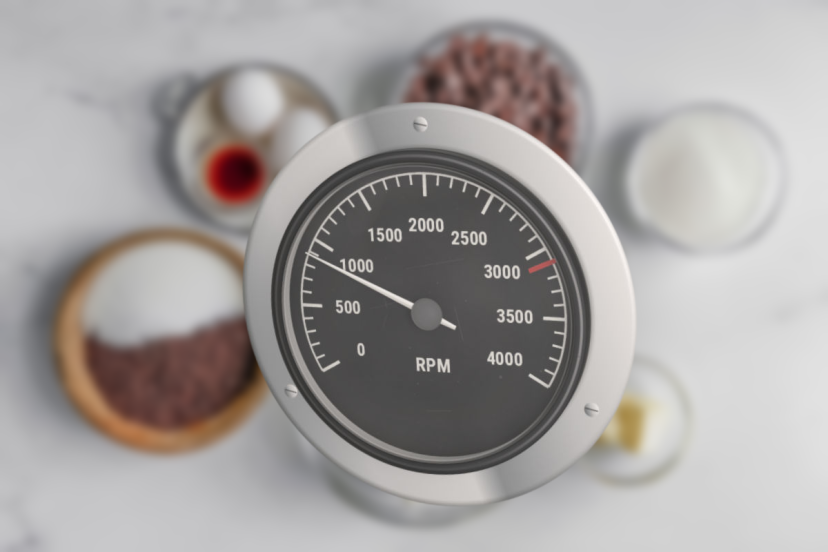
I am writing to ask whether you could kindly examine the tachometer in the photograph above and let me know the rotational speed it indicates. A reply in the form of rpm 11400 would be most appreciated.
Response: rpm 900
